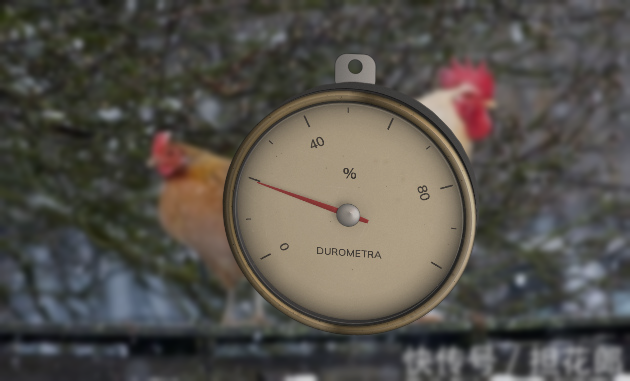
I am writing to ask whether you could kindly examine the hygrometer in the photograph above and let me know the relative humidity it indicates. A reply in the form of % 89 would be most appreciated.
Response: % 20
